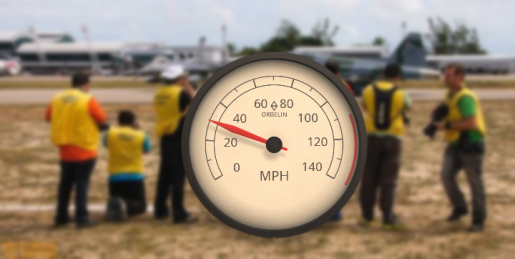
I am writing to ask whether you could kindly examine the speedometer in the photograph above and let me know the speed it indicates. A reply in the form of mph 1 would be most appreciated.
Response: mph 30
